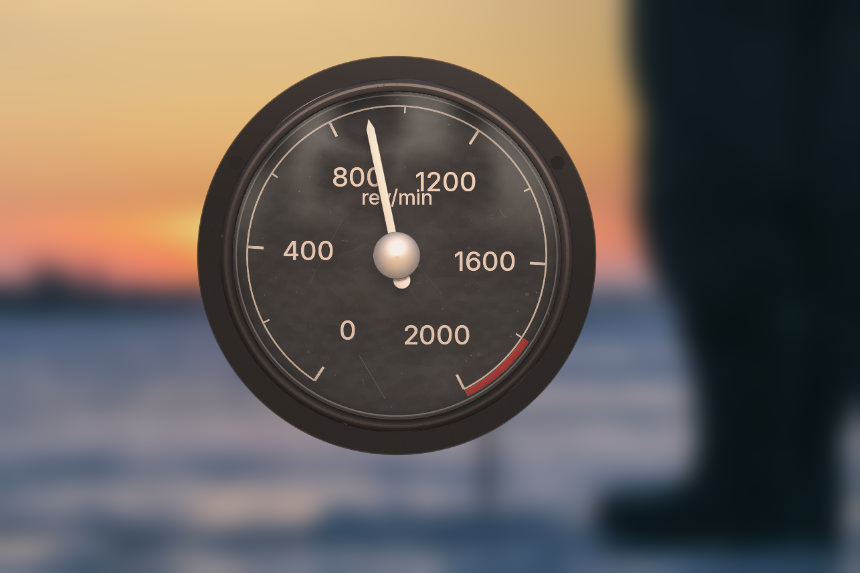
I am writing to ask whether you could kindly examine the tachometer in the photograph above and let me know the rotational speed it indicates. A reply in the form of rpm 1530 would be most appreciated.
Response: rpm 900
